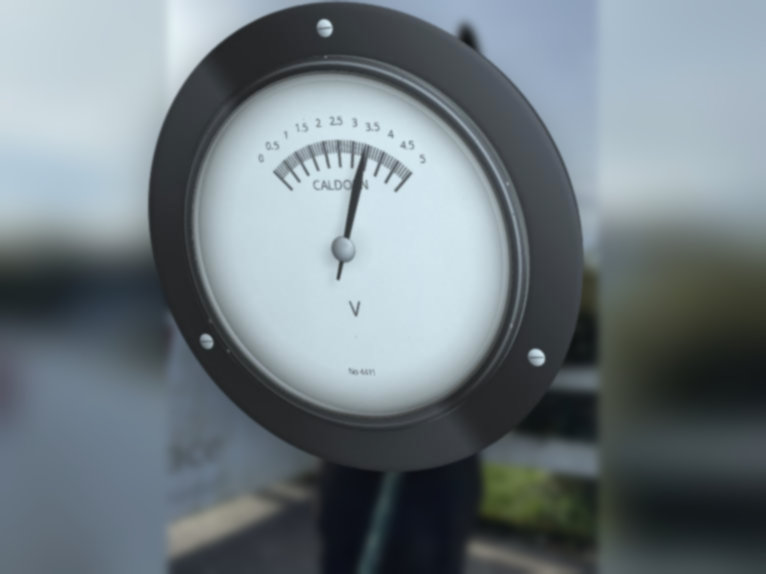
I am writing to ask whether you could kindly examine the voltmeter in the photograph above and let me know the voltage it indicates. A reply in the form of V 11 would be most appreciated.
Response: V 3.5
